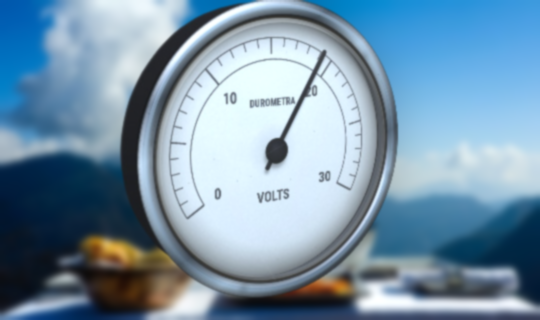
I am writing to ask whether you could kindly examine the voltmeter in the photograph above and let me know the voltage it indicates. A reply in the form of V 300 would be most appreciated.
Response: V 19
